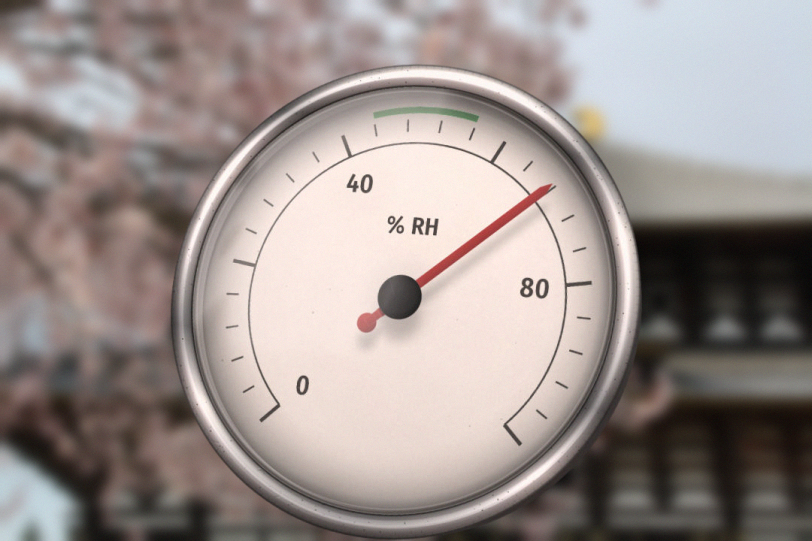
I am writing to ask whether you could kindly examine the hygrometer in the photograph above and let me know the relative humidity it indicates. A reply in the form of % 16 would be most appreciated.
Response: % 68
